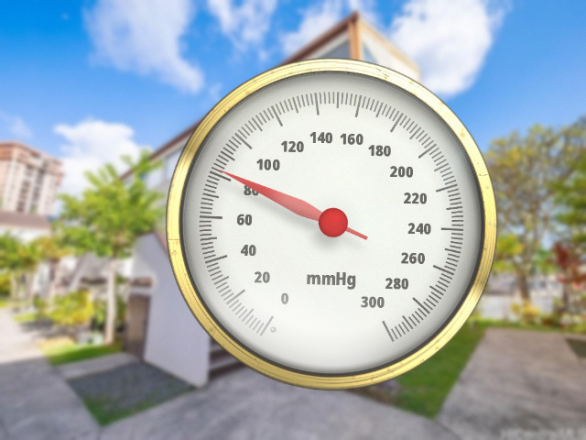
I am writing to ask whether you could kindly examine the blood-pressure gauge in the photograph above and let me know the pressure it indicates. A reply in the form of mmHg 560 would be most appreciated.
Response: mmHg 82
